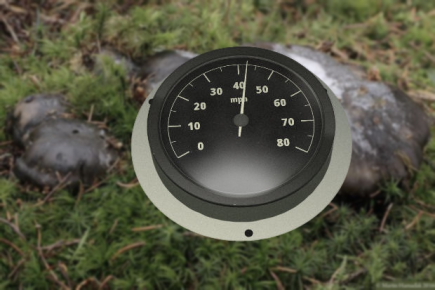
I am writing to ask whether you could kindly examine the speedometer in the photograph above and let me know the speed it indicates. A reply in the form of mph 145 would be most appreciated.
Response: mph 42.5
